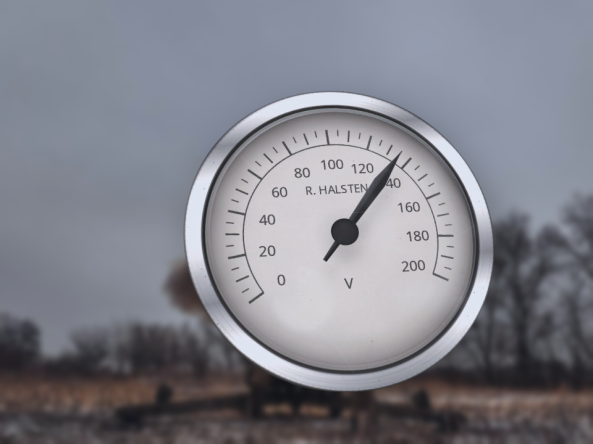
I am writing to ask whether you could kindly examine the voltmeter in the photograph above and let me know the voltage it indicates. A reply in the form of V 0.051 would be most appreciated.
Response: V 135
